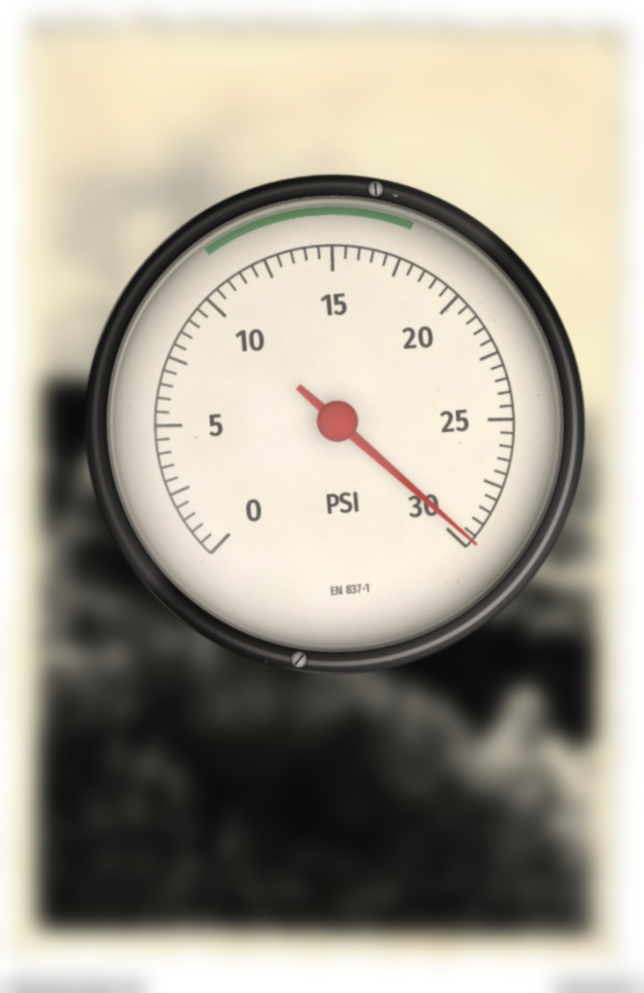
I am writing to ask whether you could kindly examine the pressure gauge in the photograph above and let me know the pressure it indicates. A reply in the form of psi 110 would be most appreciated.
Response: psi 29.75
